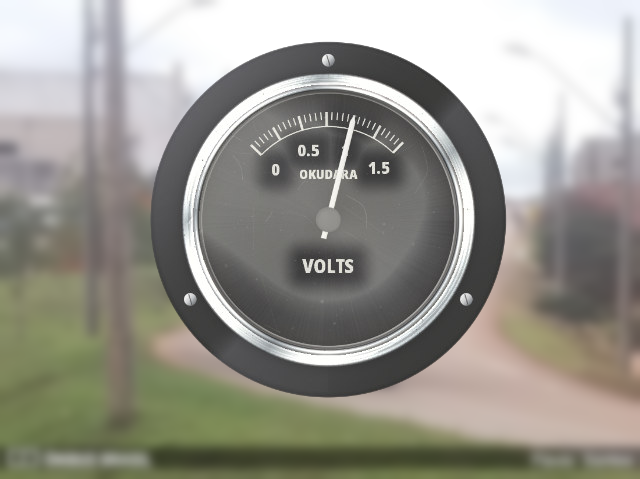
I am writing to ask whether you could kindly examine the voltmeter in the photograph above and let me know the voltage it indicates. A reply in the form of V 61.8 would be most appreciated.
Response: V 1
